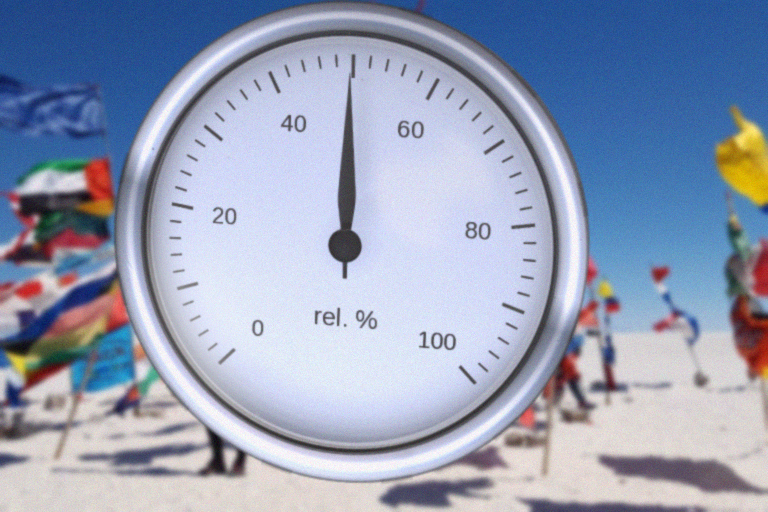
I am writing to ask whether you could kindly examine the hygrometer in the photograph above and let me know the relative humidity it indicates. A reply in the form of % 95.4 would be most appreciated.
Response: % 50
